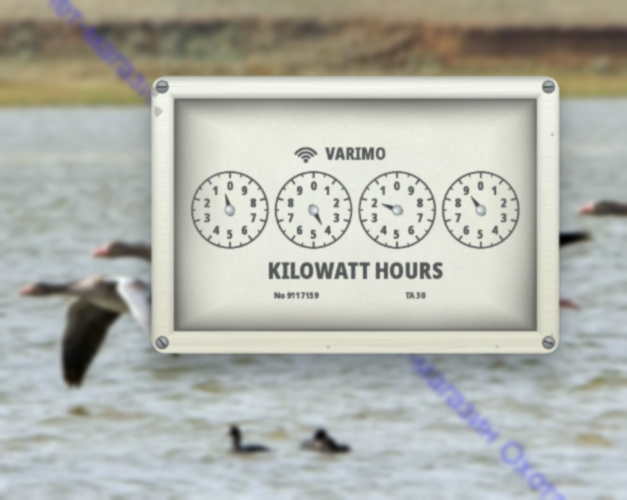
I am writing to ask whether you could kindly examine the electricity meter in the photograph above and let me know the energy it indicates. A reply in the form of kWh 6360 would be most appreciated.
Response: kWh 419
